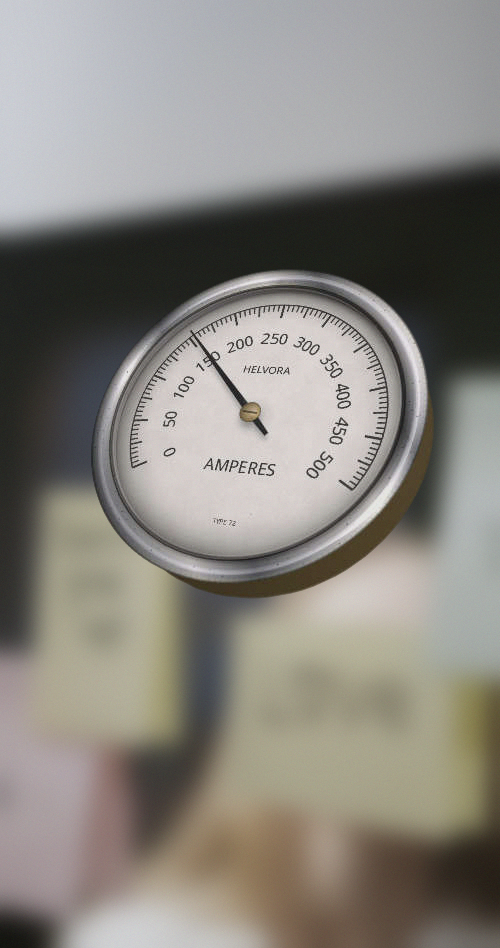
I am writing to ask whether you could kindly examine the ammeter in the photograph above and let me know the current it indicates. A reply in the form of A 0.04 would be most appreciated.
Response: A 155
